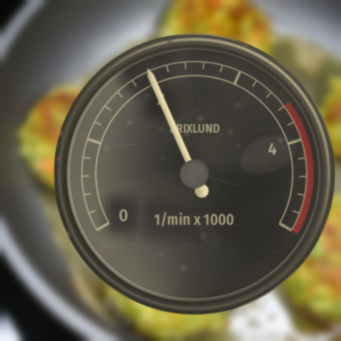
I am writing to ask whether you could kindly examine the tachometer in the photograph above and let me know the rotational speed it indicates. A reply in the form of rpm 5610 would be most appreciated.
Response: rpm 2000
